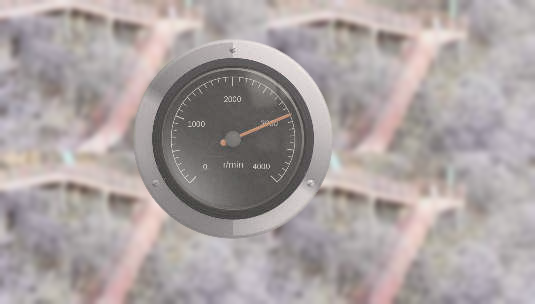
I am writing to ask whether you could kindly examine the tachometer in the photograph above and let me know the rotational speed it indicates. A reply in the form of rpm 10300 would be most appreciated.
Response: rpm 3000
